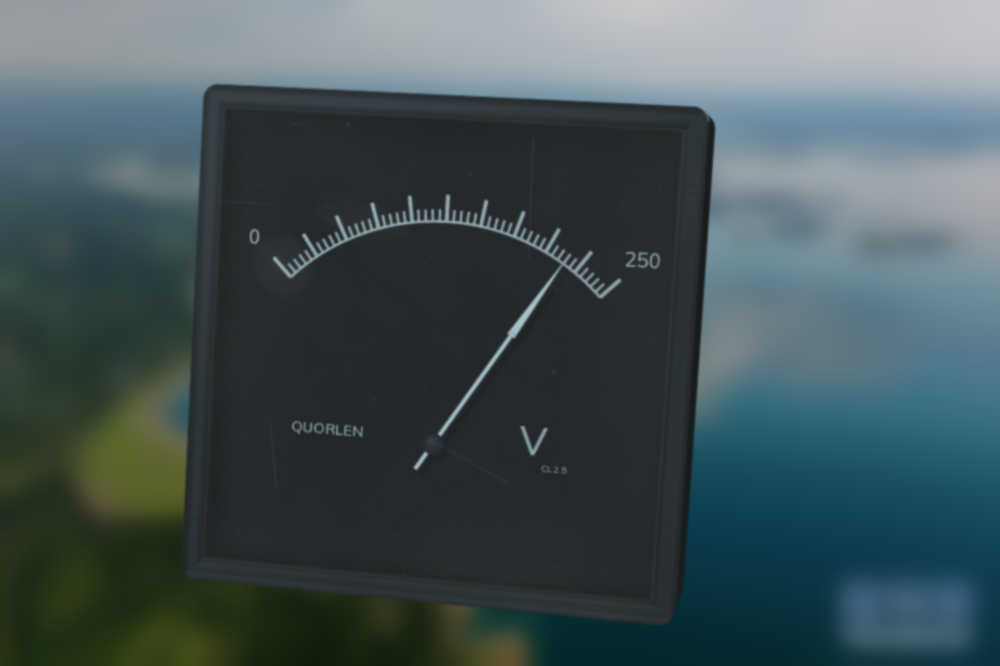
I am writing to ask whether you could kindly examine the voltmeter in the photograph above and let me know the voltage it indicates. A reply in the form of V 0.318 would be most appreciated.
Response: V 215
